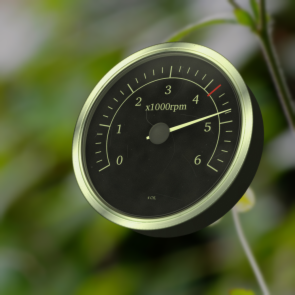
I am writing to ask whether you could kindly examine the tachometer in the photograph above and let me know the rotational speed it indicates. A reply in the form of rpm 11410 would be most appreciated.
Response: rpm 4800
